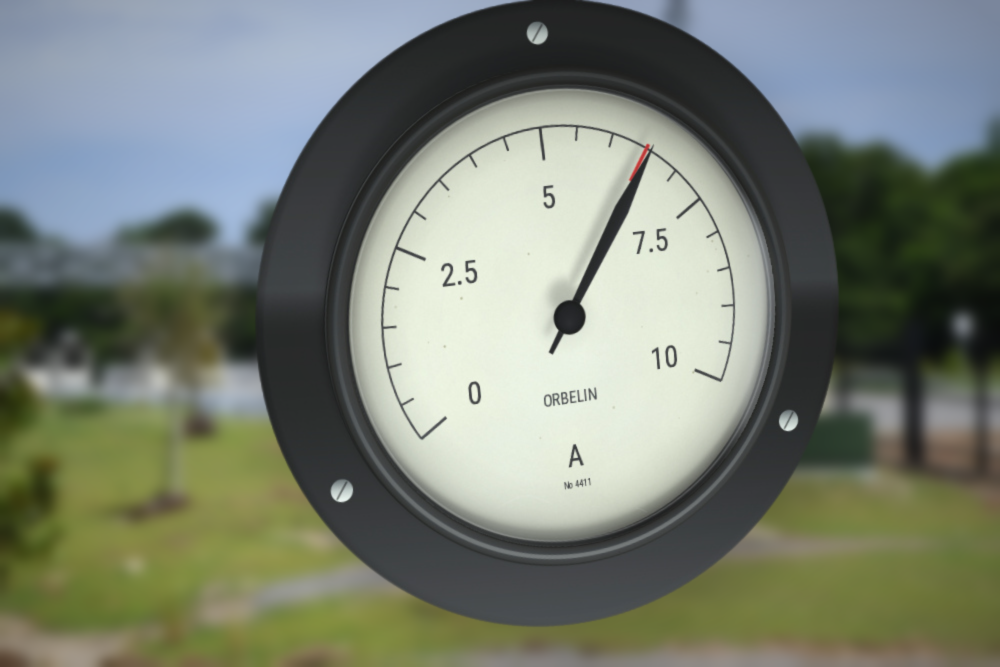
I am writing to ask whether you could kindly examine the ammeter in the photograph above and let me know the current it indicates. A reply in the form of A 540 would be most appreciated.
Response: A 6.5
